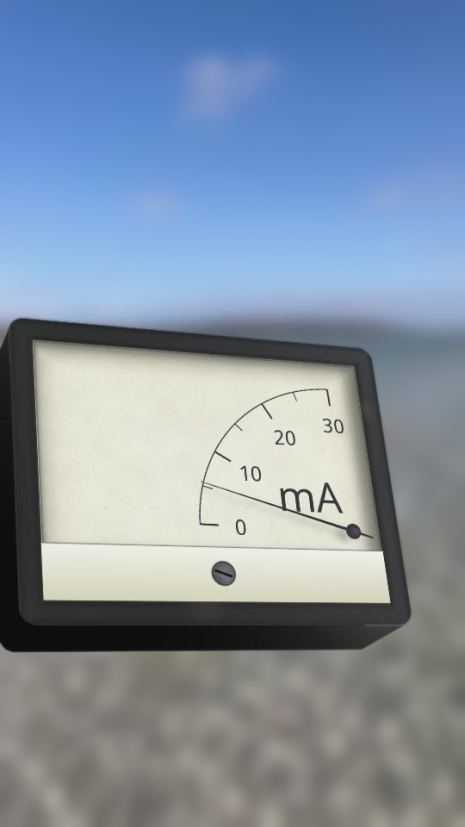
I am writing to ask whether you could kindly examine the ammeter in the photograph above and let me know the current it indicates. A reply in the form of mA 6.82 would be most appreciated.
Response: mA 5
